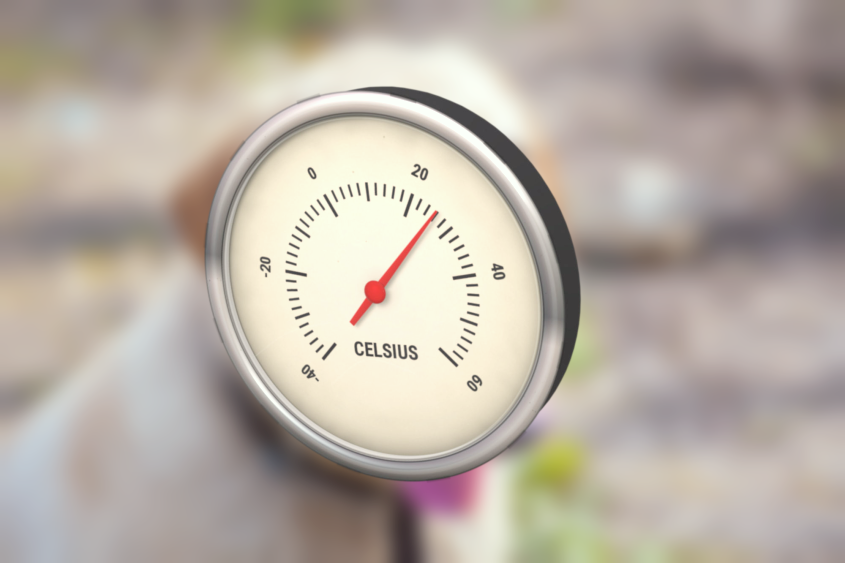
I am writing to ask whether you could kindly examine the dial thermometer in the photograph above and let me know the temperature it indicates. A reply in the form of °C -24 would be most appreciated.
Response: °C 26
